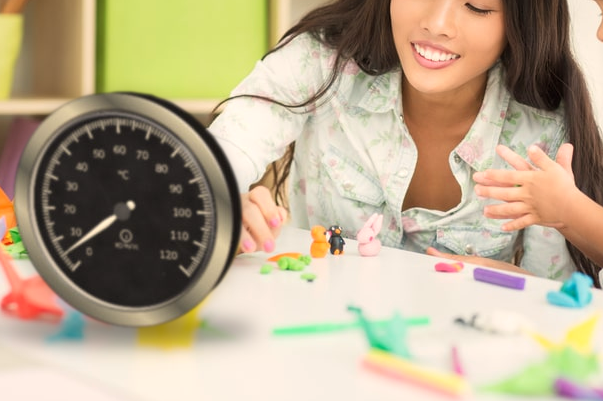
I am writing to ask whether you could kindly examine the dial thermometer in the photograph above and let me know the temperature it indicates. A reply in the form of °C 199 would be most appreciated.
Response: °C 5
